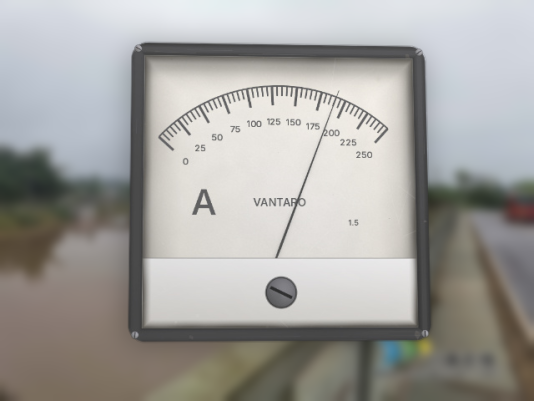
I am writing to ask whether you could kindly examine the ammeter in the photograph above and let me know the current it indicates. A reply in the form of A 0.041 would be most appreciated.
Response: A 190
